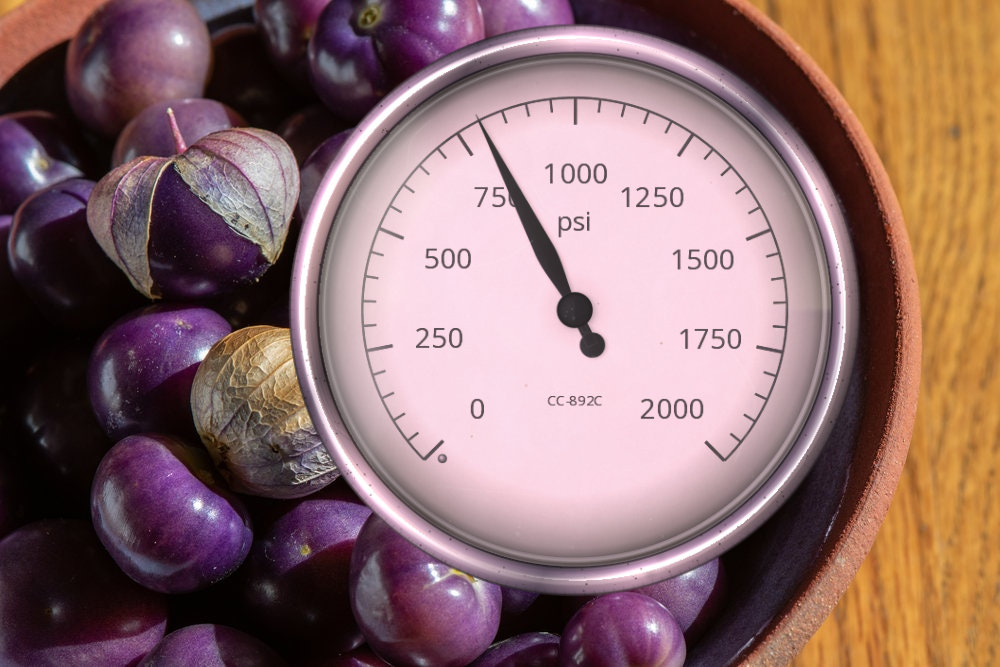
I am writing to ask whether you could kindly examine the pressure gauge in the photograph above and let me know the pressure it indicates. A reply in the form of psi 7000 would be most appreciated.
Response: psi 800
